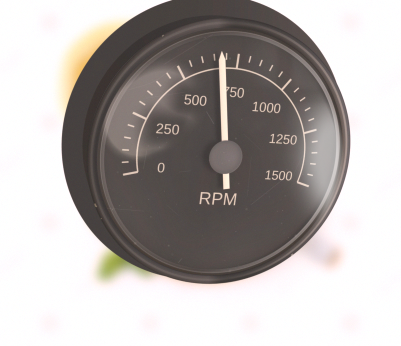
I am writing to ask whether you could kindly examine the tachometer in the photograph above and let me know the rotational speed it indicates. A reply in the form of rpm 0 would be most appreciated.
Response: rpm 675
